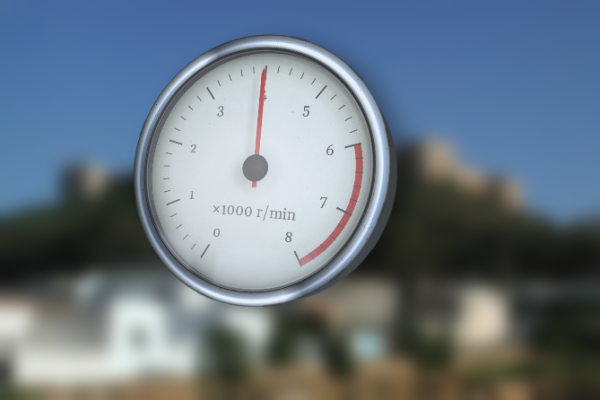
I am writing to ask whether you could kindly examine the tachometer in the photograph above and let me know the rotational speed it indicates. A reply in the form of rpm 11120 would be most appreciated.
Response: rpm 4000
